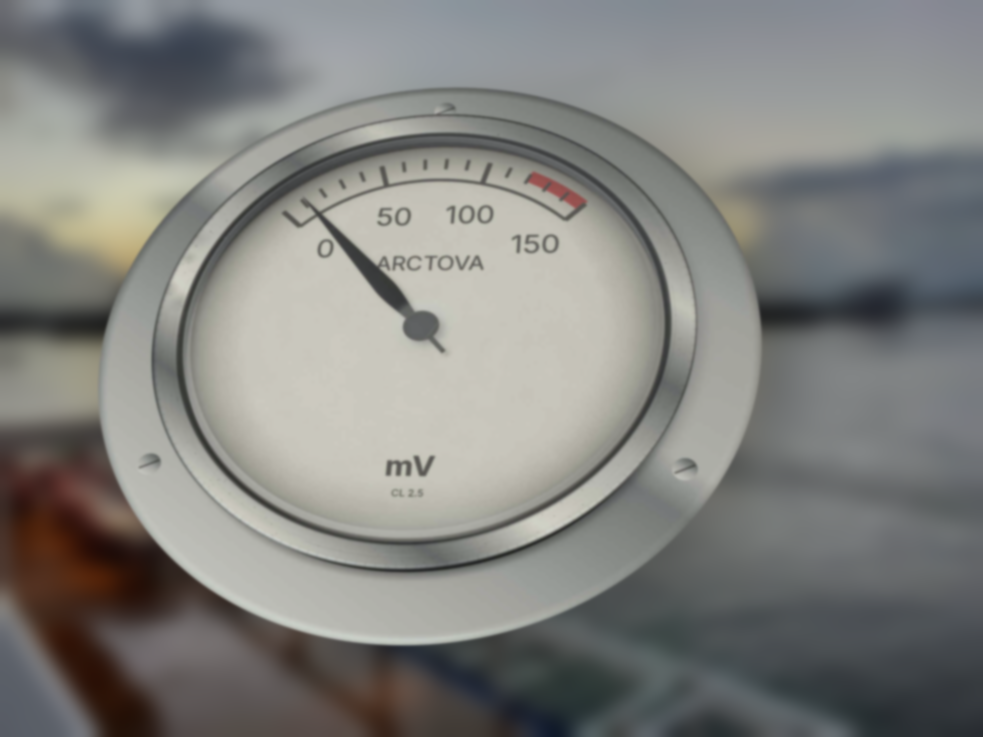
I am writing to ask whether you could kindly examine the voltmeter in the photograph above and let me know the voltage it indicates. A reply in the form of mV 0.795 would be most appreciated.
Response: mV 10
